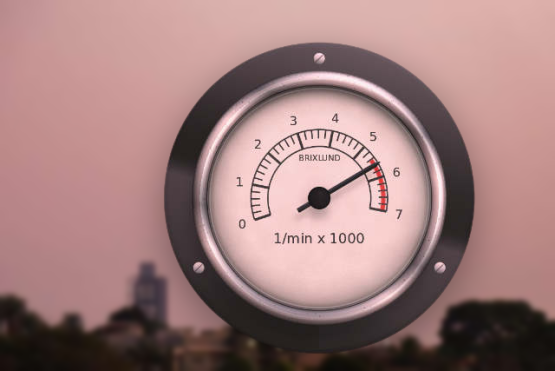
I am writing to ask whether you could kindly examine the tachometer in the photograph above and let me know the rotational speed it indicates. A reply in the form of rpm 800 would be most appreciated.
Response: rpm 5600
